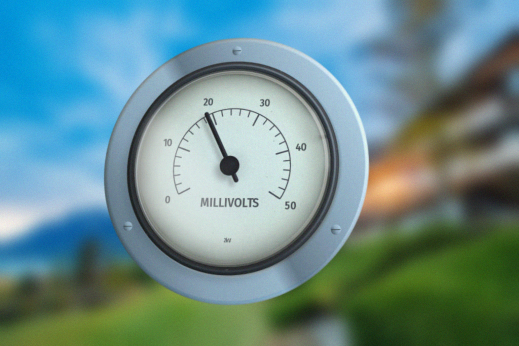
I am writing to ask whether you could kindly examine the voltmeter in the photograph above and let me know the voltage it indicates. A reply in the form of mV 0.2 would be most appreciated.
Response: mV 19
